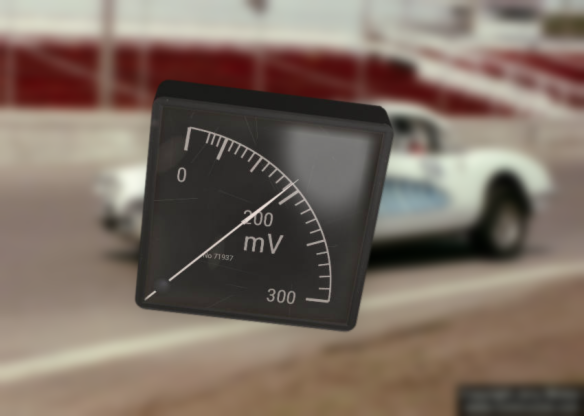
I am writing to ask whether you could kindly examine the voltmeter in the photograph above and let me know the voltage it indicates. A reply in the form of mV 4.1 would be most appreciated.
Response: mV 190
